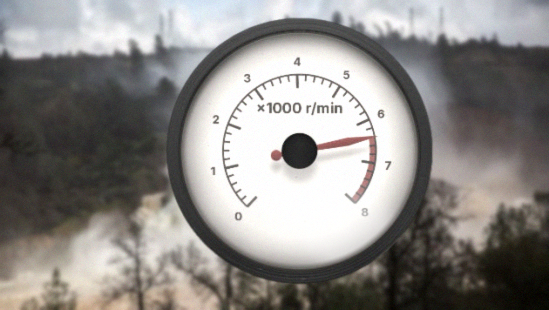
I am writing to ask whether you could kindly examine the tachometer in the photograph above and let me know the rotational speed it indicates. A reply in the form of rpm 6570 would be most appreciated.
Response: rpm 6400
